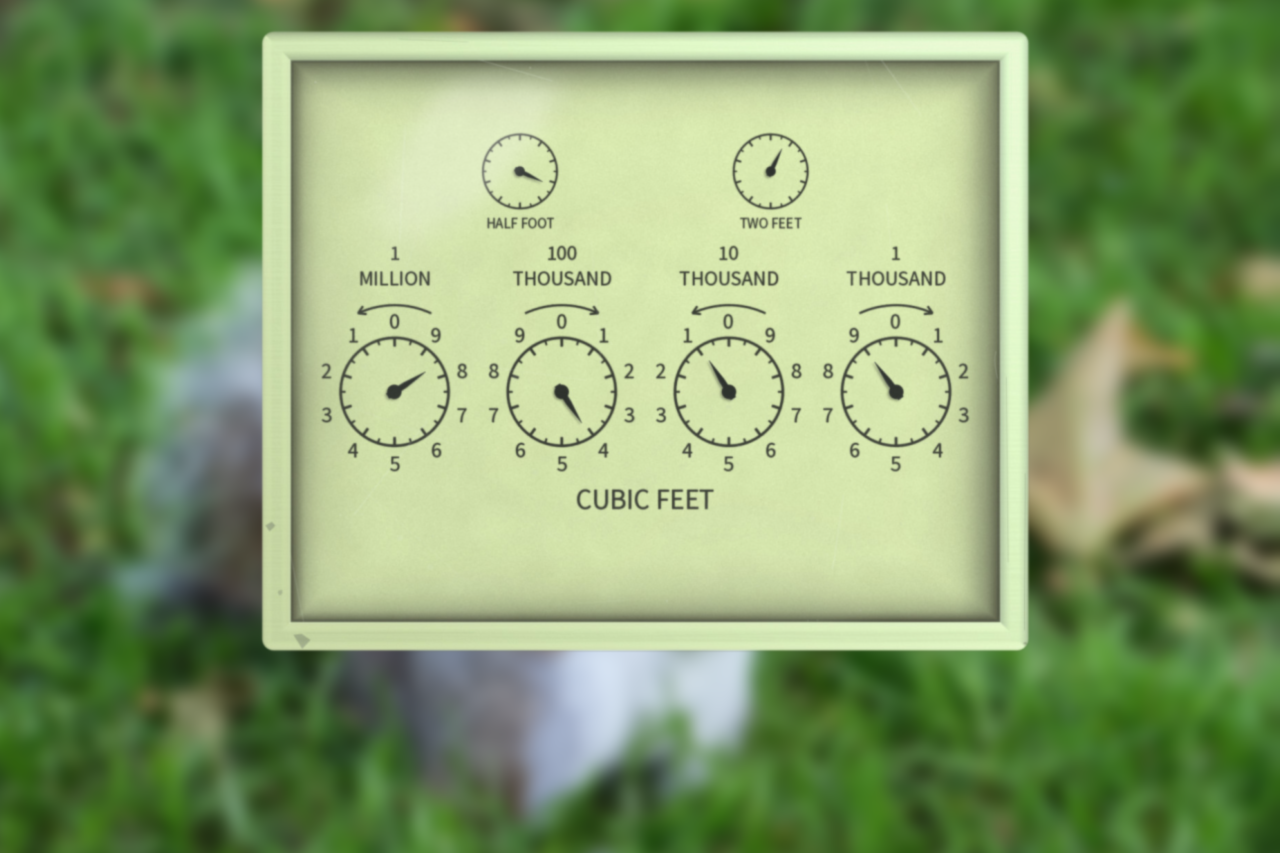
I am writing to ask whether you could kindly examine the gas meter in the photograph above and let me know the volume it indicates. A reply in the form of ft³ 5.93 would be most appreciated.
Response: ft³ 840900
